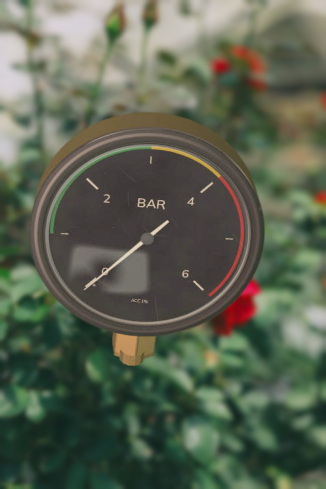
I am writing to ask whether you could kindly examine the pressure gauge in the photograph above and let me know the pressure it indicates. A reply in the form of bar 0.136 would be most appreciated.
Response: bar 0
